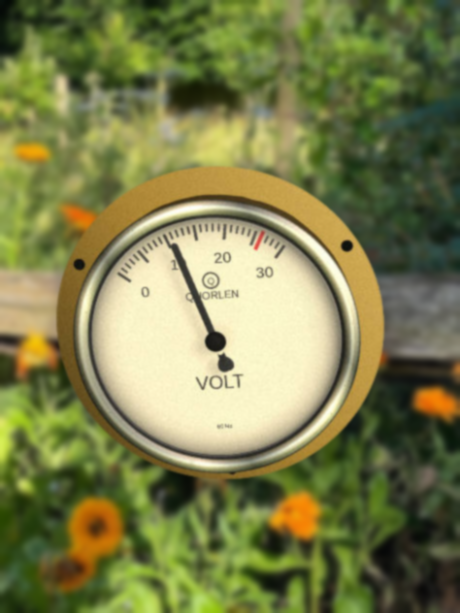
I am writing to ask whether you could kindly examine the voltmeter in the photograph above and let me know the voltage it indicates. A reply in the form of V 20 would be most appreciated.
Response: V 11
